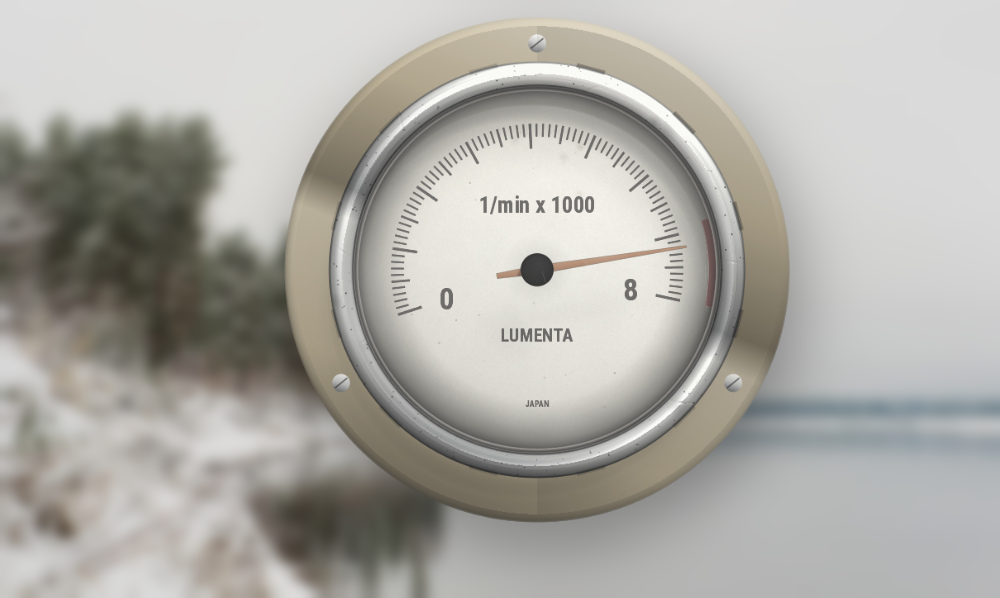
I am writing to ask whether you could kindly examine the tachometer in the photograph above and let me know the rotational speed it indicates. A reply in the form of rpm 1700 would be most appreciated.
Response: rpm 7200
